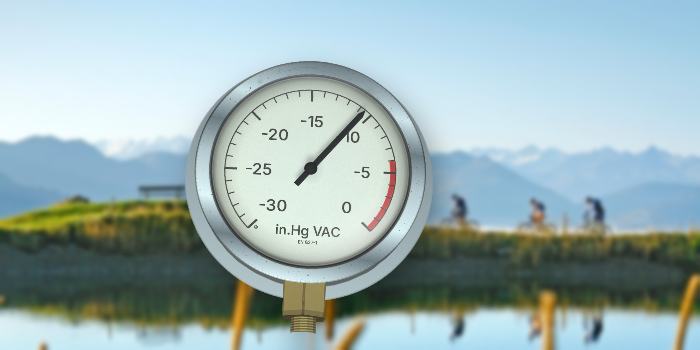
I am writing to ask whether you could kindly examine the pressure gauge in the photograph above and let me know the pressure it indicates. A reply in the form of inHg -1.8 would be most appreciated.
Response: inHg -10.5
